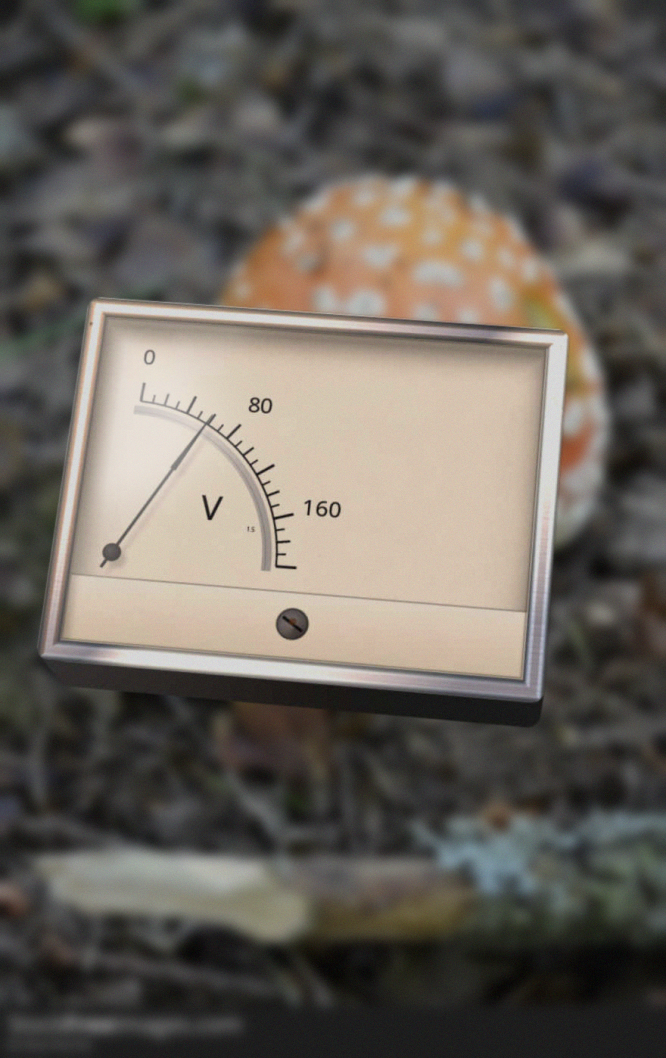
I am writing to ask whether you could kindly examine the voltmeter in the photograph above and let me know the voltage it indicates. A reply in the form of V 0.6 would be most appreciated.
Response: V 60
